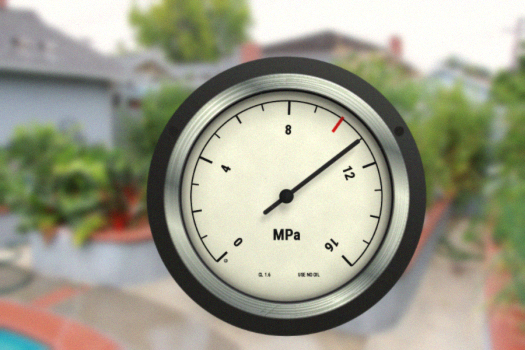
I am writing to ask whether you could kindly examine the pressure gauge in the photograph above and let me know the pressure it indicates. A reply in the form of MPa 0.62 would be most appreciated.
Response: MPa 11
